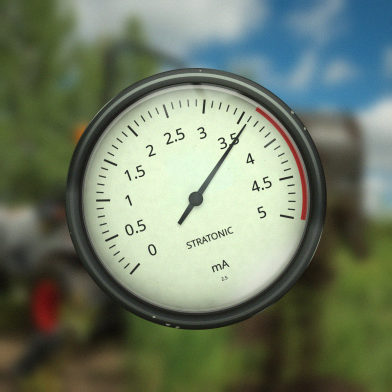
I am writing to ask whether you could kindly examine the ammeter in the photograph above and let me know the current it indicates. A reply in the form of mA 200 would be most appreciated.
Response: mA 3.6
